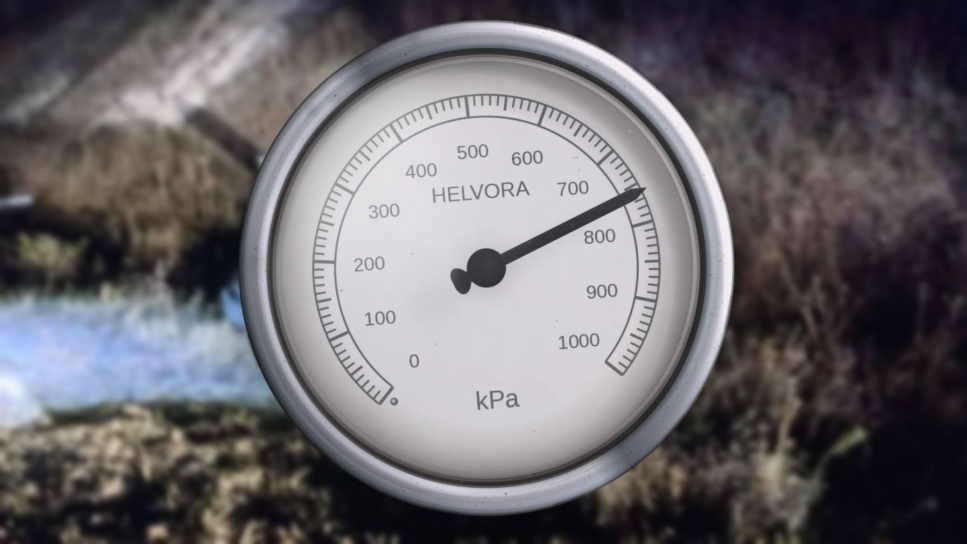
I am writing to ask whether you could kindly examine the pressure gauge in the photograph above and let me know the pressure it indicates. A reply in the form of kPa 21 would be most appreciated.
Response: kPa 760
